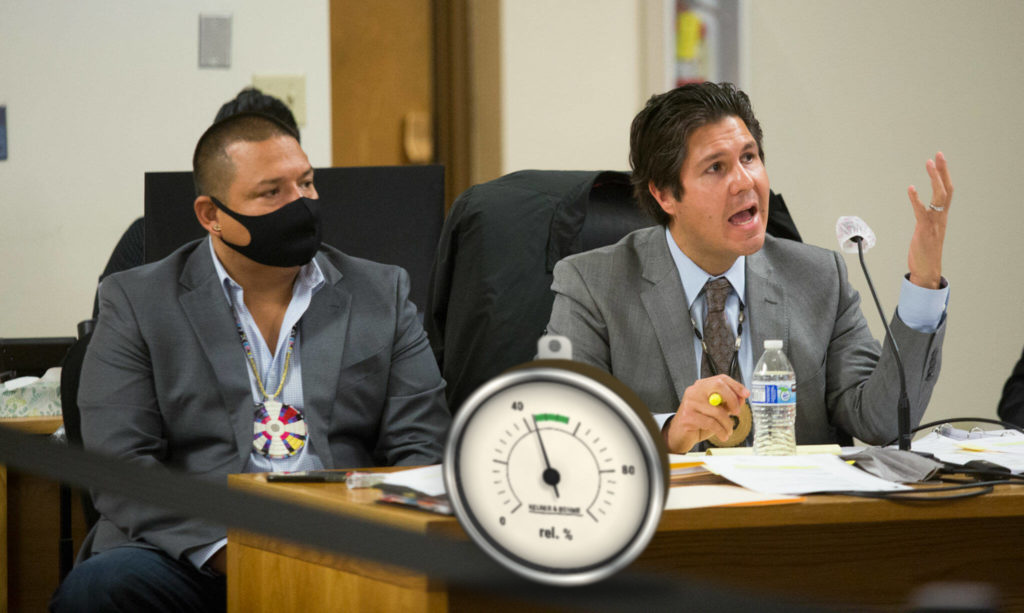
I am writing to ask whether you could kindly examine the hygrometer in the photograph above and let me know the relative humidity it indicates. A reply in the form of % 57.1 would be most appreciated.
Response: % 44
